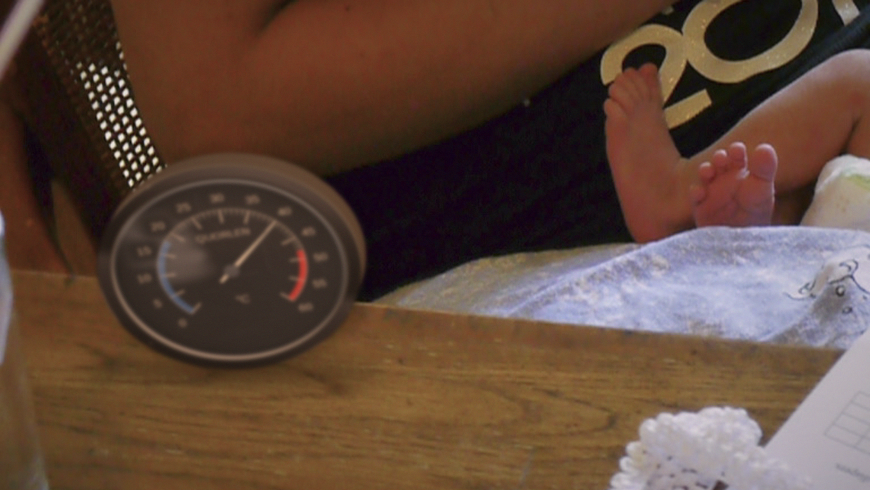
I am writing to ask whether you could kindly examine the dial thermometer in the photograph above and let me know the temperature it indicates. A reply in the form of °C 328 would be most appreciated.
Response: °C 40
